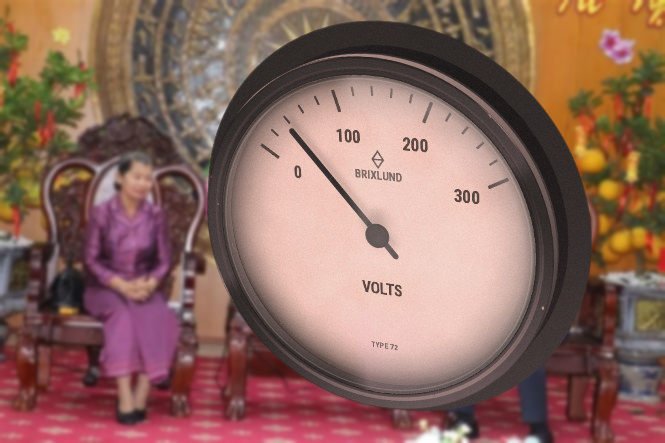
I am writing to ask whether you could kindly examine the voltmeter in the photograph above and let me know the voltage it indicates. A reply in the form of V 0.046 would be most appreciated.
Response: V 40
